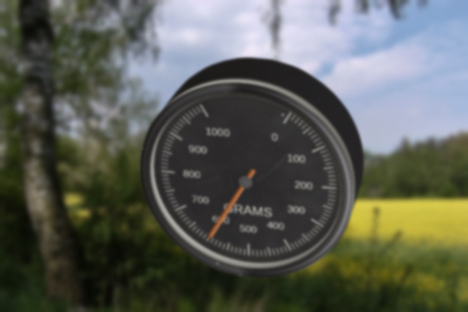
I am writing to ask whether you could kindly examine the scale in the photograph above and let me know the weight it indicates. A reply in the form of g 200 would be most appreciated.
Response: g 600
